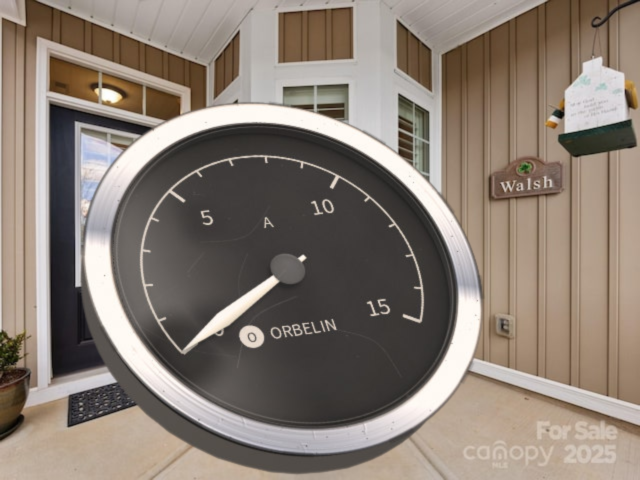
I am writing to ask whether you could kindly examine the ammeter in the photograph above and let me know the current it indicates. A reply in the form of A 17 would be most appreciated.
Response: A 0
